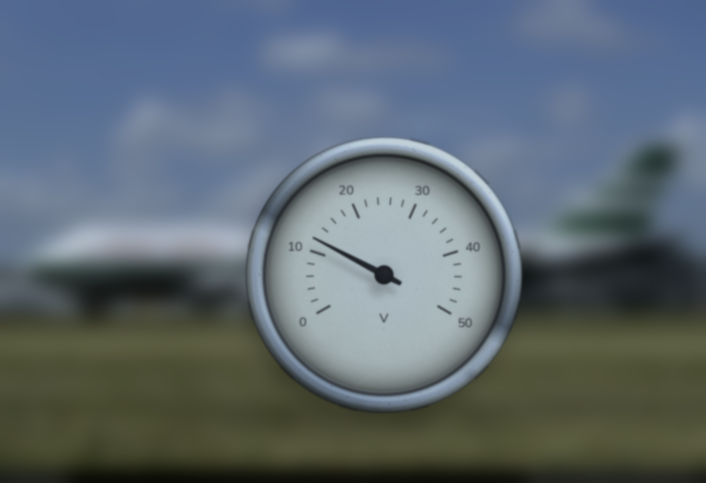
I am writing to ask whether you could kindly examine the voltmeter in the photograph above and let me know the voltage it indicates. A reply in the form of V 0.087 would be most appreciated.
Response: V 12
